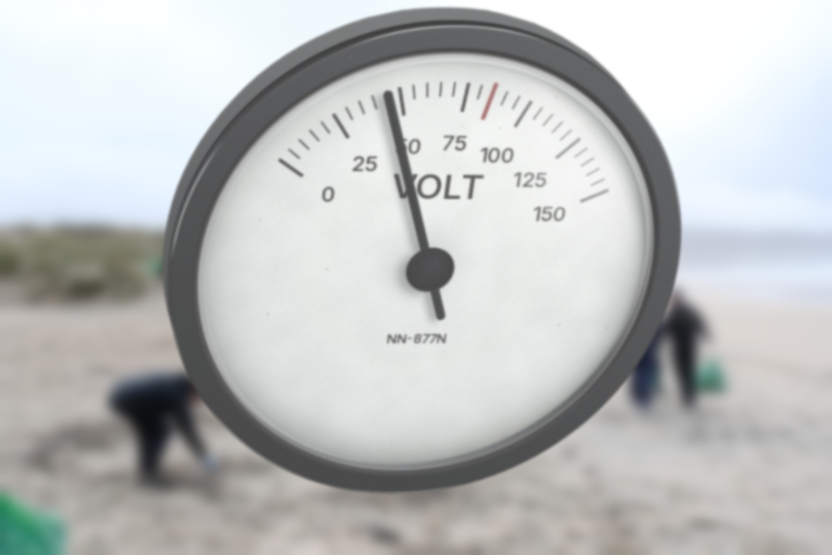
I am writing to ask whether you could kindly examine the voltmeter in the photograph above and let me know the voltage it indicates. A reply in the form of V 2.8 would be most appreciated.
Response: V 45
